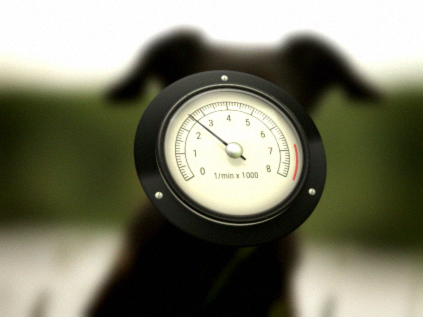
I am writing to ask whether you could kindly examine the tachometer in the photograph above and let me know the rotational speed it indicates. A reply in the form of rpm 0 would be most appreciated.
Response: rpm 2500
